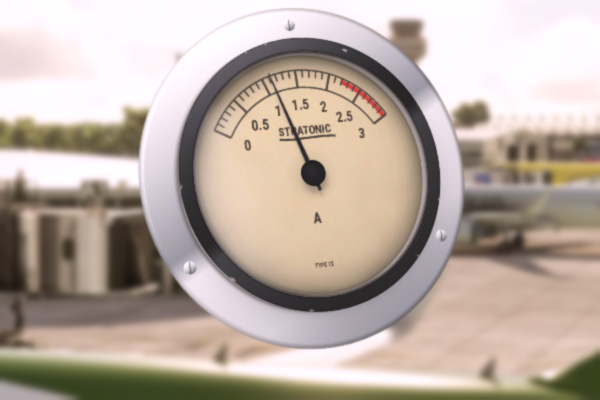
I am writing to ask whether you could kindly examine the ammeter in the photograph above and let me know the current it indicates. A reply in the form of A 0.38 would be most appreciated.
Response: A 1.1
